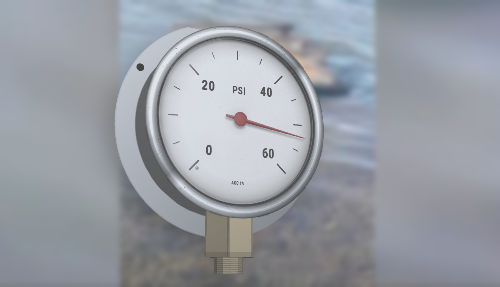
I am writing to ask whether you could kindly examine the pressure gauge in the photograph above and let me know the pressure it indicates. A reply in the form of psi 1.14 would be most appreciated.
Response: psi 52.5
